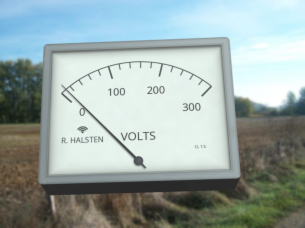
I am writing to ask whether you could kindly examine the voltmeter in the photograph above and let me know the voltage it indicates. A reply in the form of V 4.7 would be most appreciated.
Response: V 10
